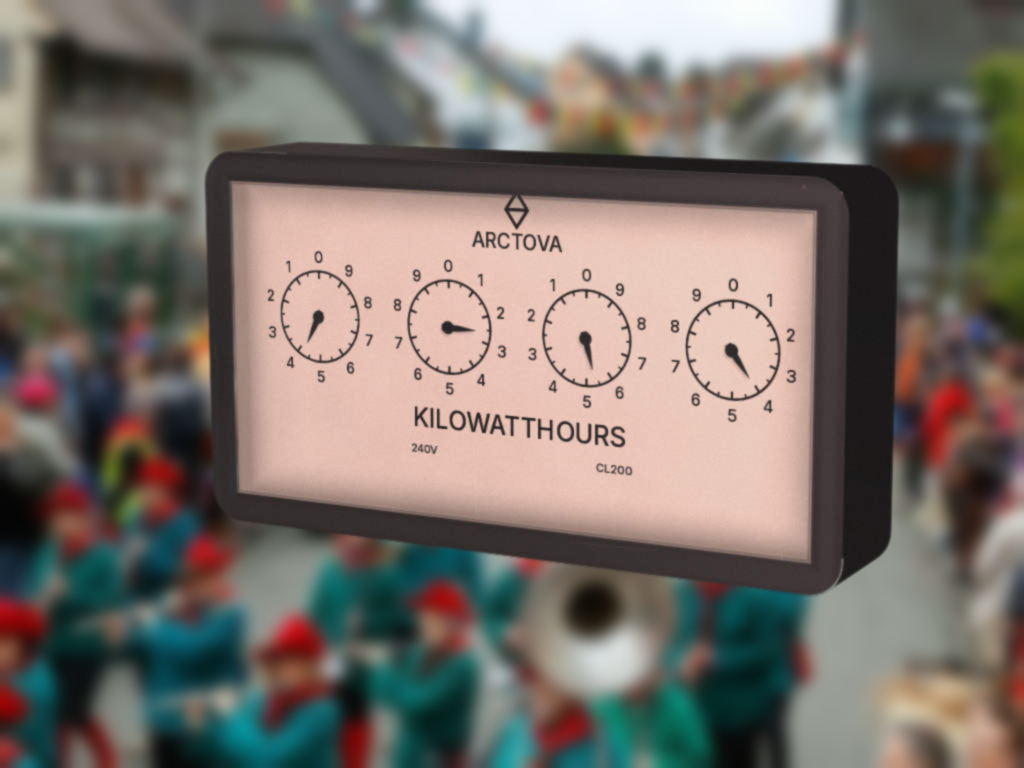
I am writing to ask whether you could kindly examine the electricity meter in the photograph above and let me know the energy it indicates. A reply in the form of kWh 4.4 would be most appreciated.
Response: kWh 4254
